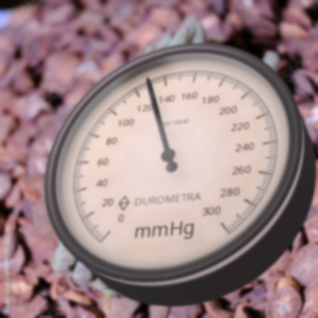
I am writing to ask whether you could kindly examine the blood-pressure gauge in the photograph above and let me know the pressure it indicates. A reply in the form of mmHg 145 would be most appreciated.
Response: mmHg 130
